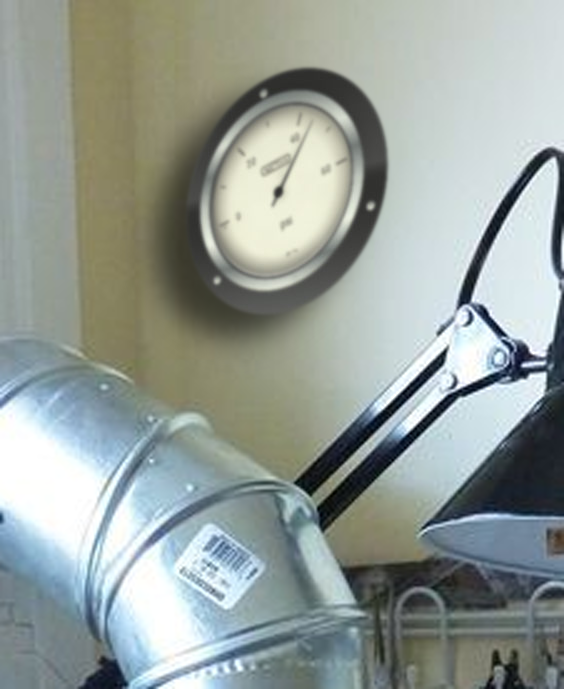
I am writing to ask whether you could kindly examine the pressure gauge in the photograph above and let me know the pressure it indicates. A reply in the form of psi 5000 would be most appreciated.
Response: psi 45
